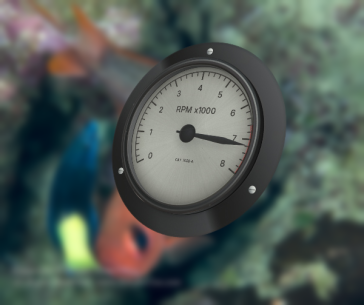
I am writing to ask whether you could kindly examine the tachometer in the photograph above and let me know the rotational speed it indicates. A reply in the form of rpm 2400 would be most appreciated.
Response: rpm 7200
